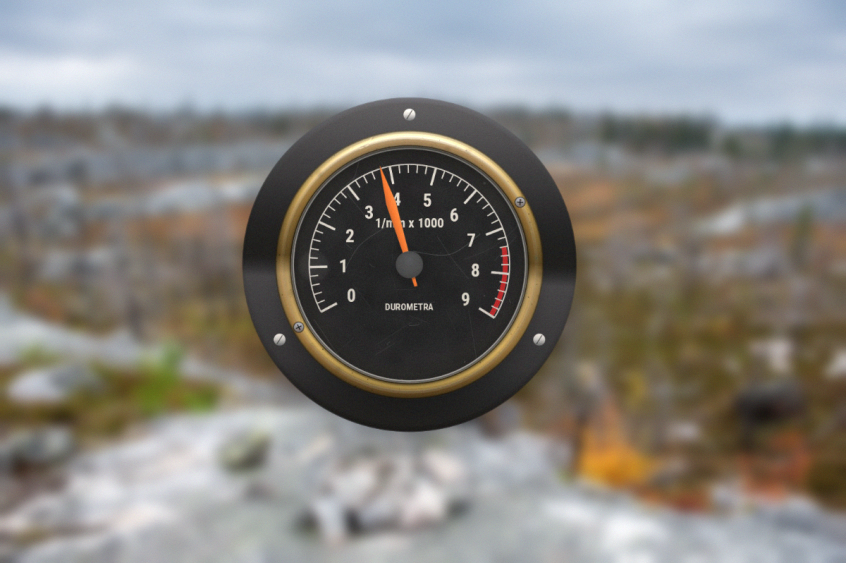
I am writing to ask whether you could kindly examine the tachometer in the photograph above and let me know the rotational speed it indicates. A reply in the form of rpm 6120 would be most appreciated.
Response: rpm 3800
